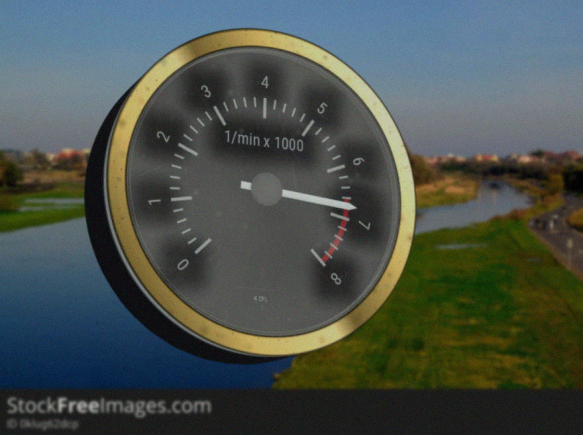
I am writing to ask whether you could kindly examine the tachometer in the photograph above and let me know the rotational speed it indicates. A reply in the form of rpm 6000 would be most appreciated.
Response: rpm 6800
